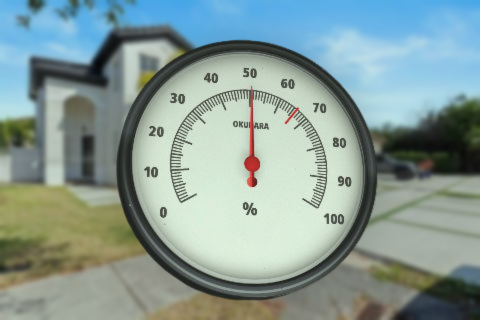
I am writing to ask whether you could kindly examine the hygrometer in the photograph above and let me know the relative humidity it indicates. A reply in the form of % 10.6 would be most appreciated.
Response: % 50
